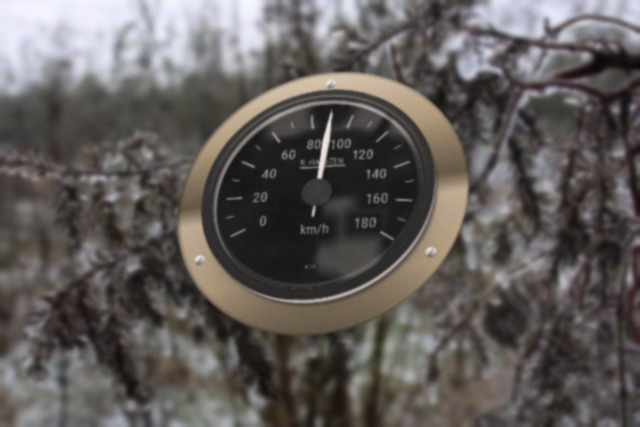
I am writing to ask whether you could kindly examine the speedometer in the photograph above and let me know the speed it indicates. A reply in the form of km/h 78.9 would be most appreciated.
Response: km/h 90
